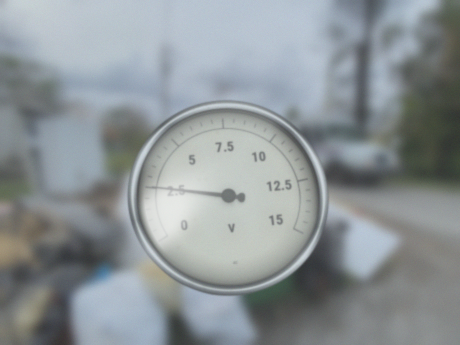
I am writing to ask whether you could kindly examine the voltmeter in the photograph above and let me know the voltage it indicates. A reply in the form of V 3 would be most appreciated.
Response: V 2.5
